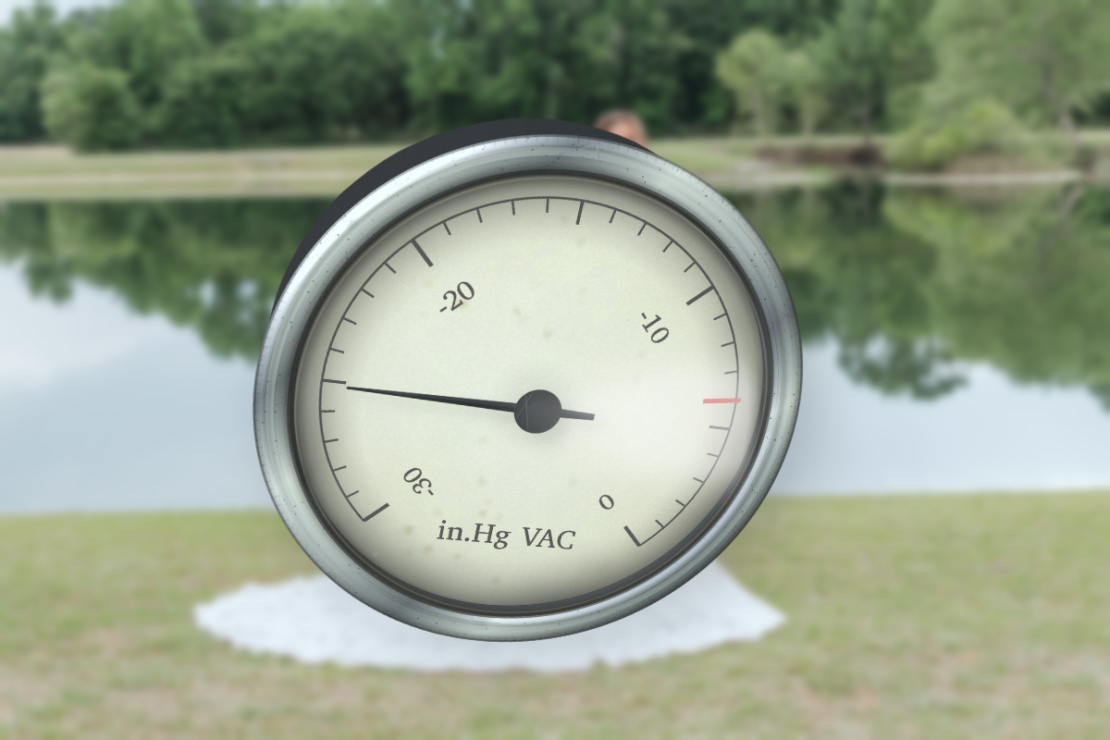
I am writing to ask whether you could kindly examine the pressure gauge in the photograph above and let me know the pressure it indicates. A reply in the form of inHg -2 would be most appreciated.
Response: inHg -25
